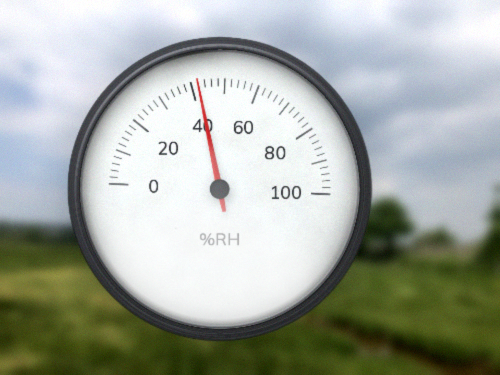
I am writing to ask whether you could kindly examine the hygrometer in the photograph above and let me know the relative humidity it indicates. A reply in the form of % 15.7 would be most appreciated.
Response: % 42
